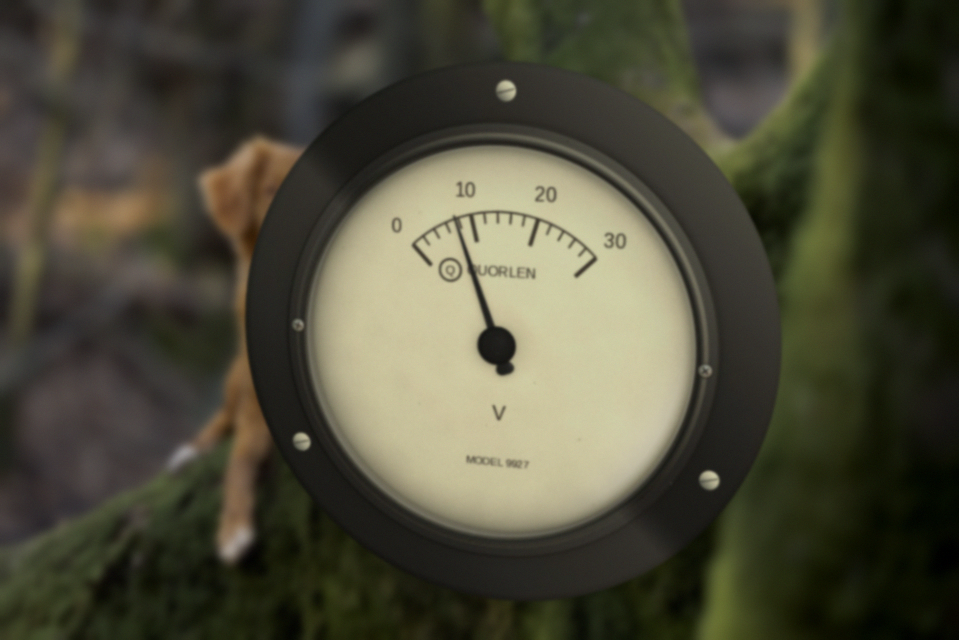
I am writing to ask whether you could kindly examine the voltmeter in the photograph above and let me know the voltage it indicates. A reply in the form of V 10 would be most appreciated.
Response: V 8
